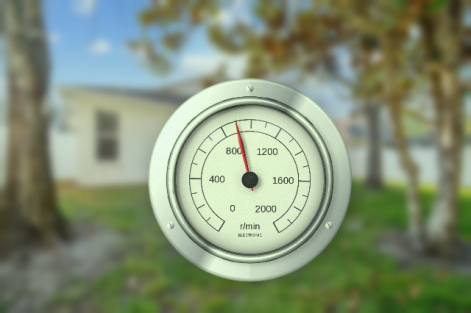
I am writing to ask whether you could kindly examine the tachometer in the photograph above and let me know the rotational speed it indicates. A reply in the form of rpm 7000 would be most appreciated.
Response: rpm 900
